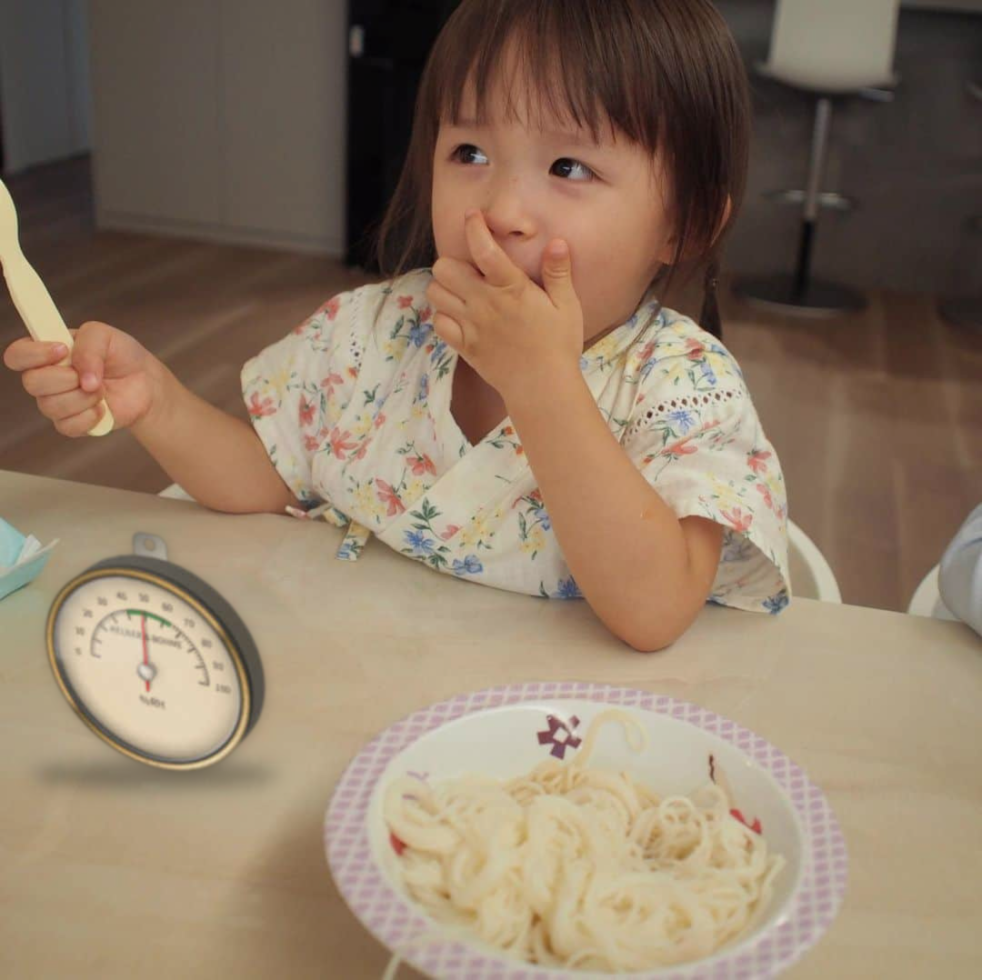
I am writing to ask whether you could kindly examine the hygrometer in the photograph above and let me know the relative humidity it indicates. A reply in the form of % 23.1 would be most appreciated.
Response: % 50
